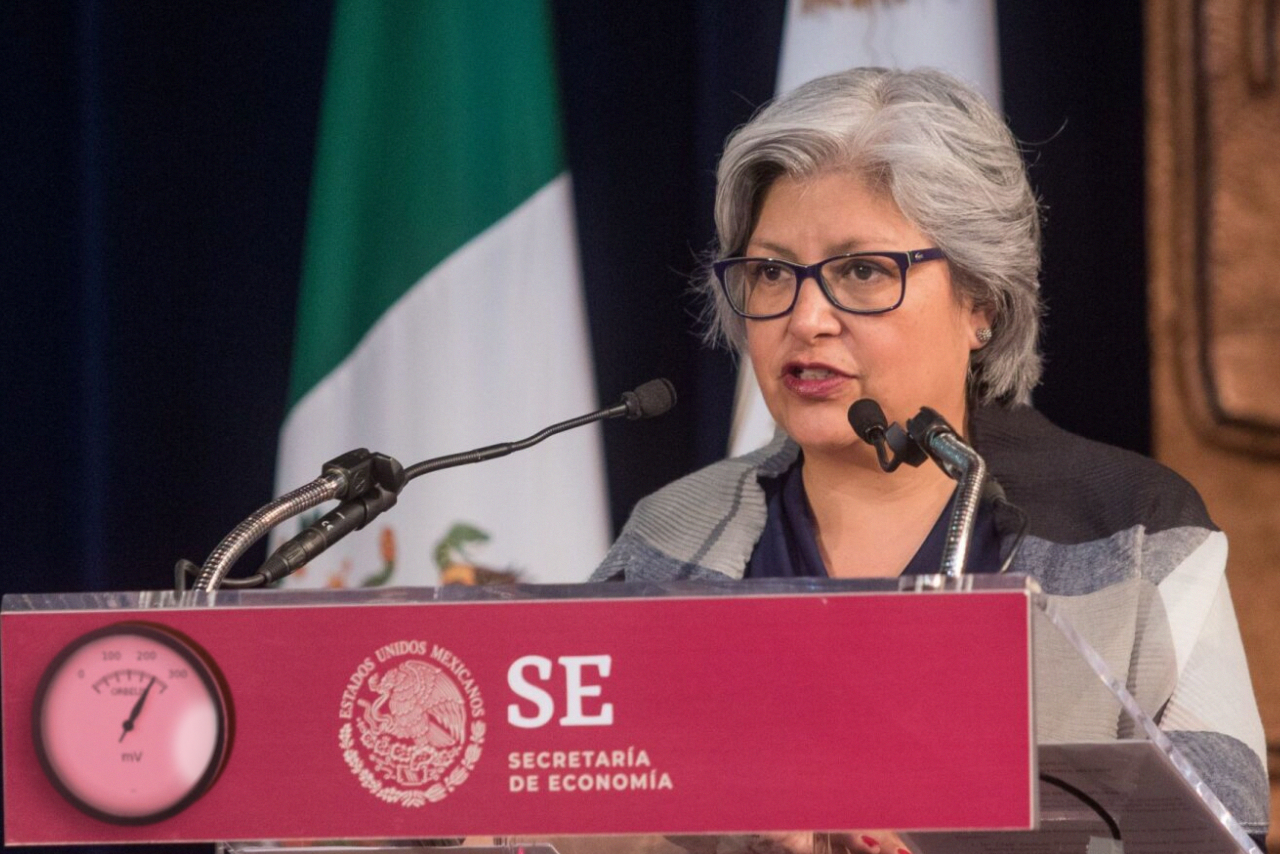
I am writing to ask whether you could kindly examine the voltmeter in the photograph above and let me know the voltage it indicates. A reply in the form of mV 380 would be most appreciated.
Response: mV 250
